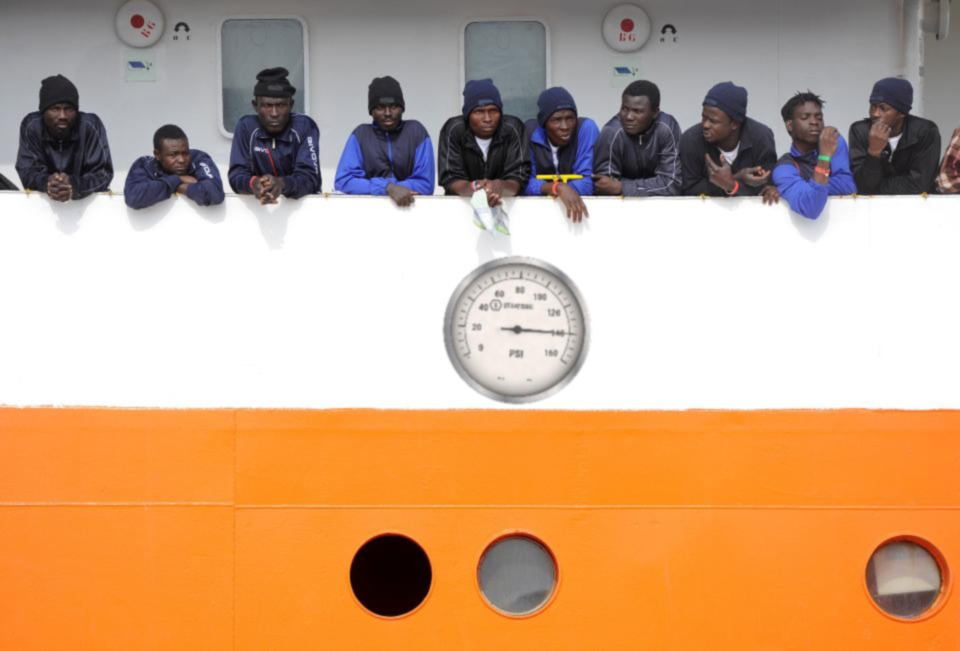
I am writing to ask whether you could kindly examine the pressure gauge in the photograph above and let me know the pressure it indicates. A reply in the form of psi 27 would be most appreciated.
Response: psi 140
